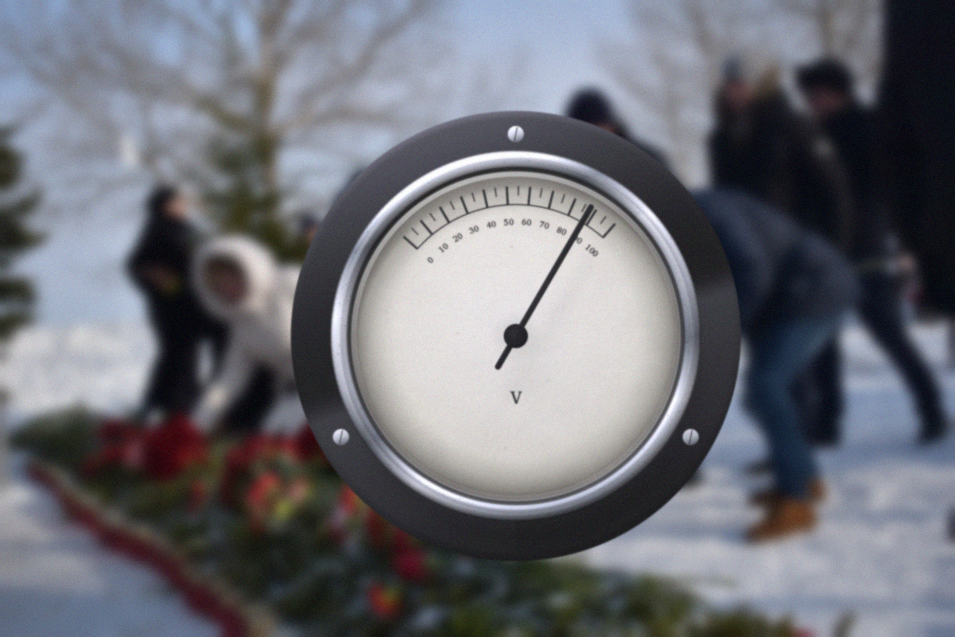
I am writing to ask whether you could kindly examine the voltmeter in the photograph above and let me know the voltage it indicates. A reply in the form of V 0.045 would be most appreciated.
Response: V 87.5
